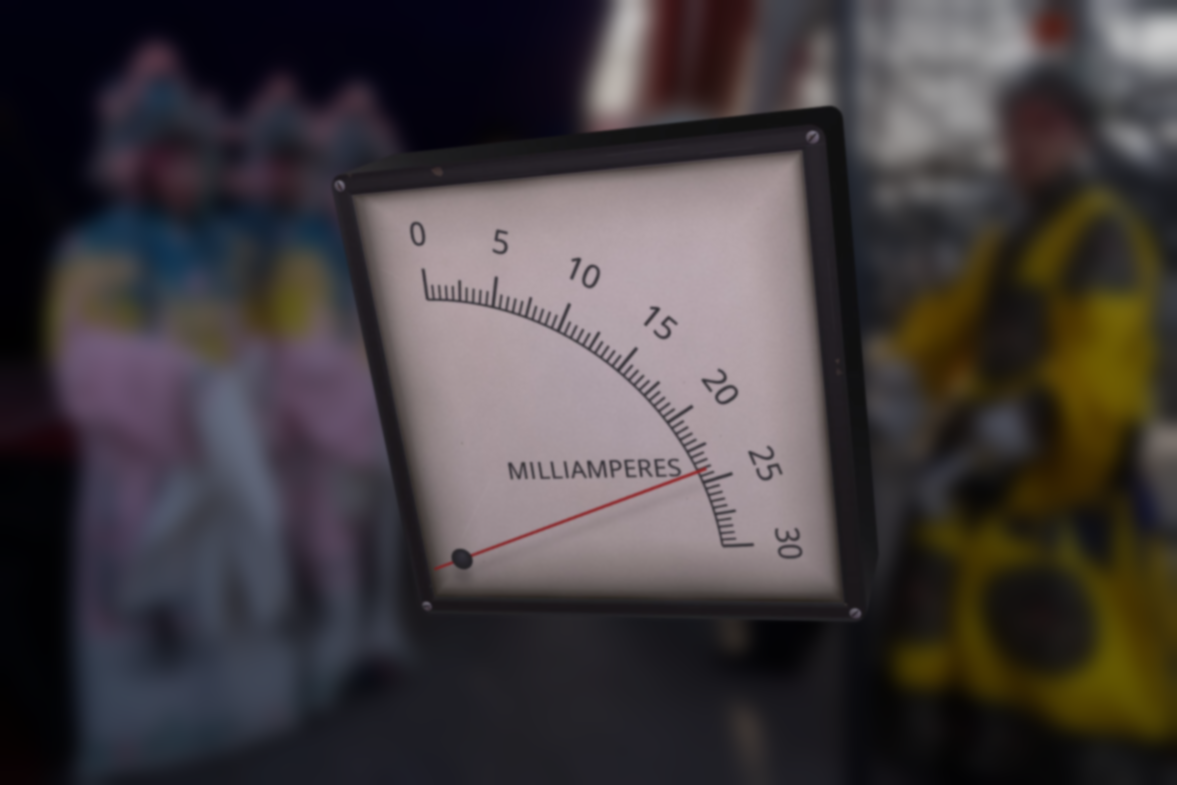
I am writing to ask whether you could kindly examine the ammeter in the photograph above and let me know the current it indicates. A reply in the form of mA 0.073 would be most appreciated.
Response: mA 24
